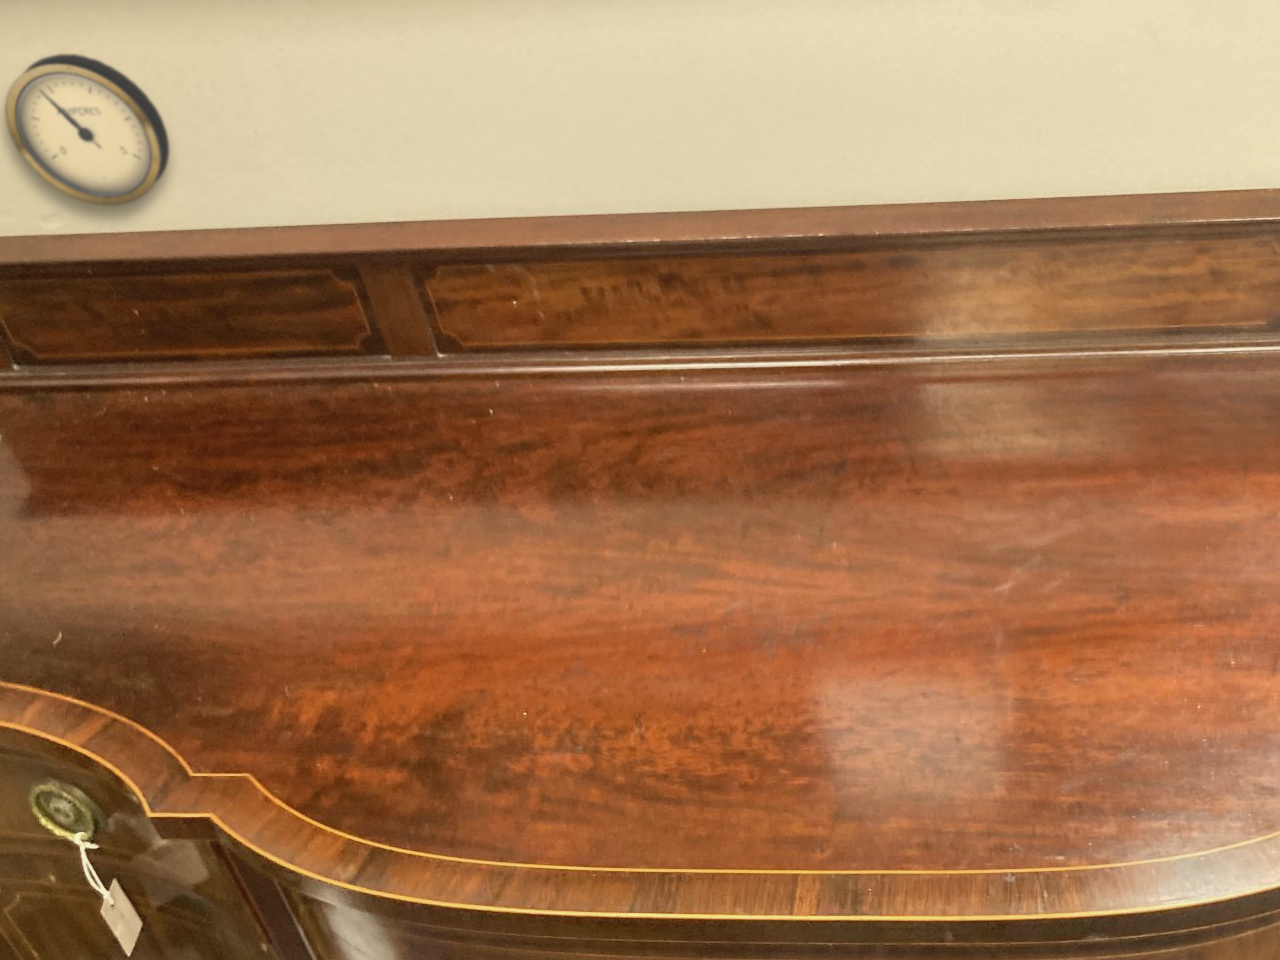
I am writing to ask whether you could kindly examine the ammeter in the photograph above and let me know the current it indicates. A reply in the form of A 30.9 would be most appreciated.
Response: A 1.8
